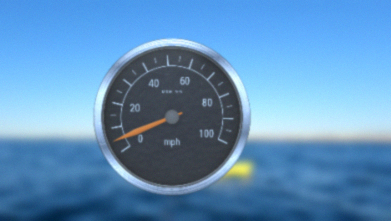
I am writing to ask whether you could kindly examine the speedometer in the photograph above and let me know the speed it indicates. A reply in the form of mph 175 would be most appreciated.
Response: mph 5
